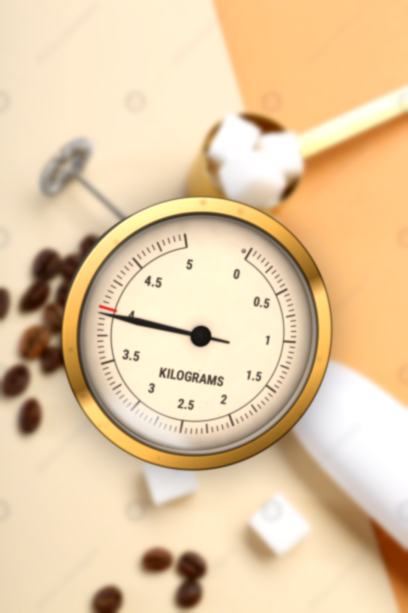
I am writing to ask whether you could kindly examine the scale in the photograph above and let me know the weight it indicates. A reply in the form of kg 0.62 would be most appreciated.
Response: kg 3.95
